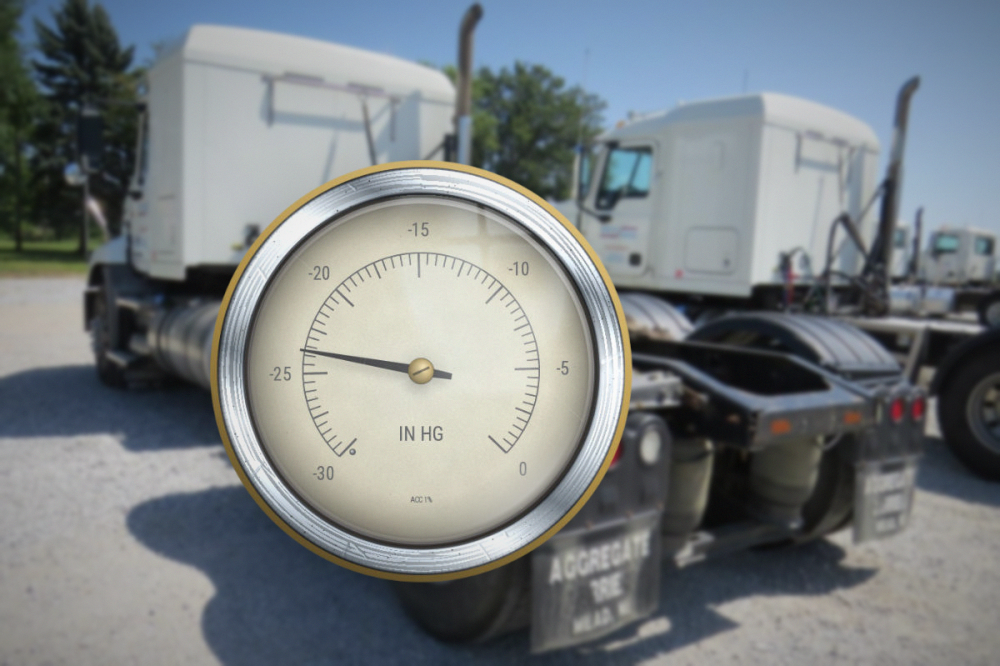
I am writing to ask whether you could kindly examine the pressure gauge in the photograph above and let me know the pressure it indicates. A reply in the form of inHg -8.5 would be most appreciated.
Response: inHg -23.75
